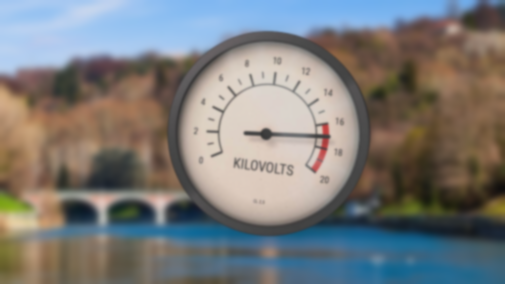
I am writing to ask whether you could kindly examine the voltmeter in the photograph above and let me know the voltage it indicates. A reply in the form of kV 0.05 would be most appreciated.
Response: kV 17
